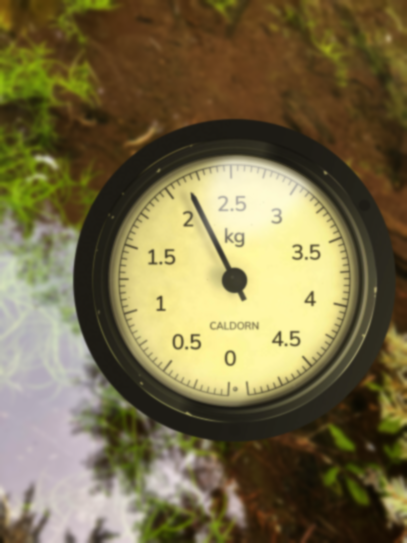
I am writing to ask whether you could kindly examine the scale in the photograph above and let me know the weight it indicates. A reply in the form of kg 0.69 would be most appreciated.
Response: kg 2.15
